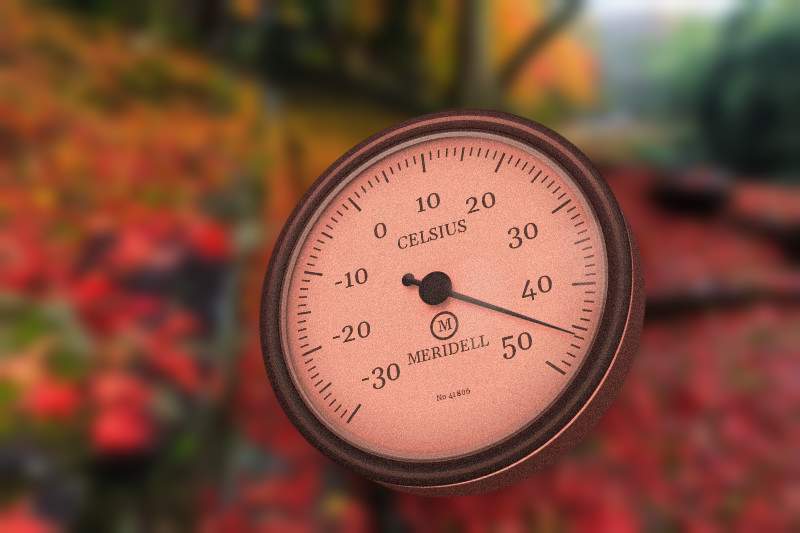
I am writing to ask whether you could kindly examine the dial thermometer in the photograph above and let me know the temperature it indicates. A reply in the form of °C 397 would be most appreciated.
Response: °C 46
